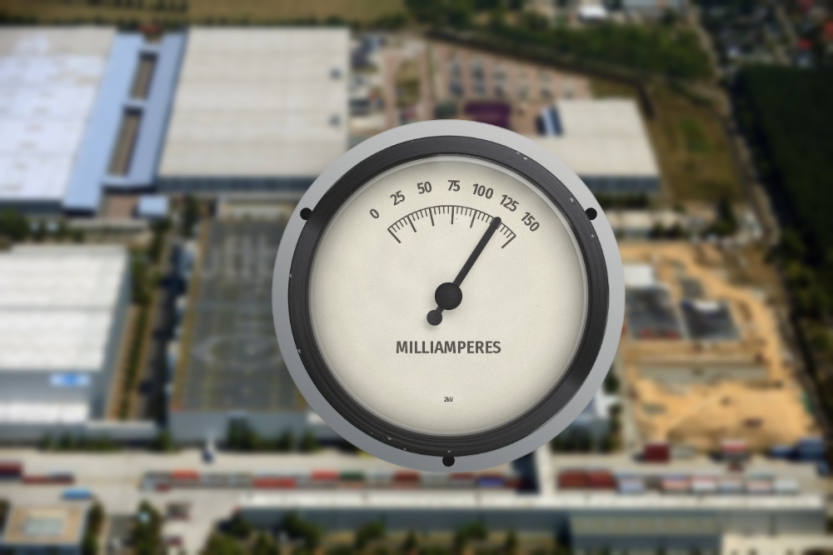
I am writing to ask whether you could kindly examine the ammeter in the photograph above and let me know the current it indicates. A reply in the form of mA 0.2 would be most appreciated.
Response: mA 125
